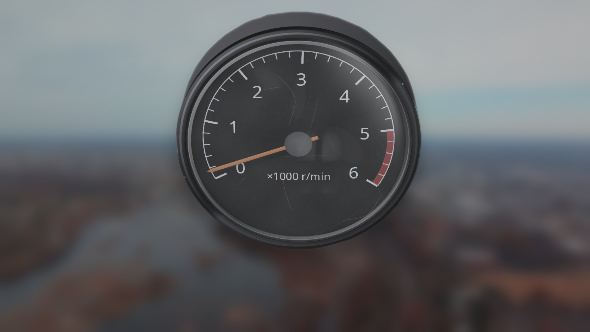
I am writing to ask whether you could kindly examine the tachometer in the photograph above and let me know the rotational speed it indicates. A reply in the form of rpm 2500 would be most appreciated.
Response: rpm 200
